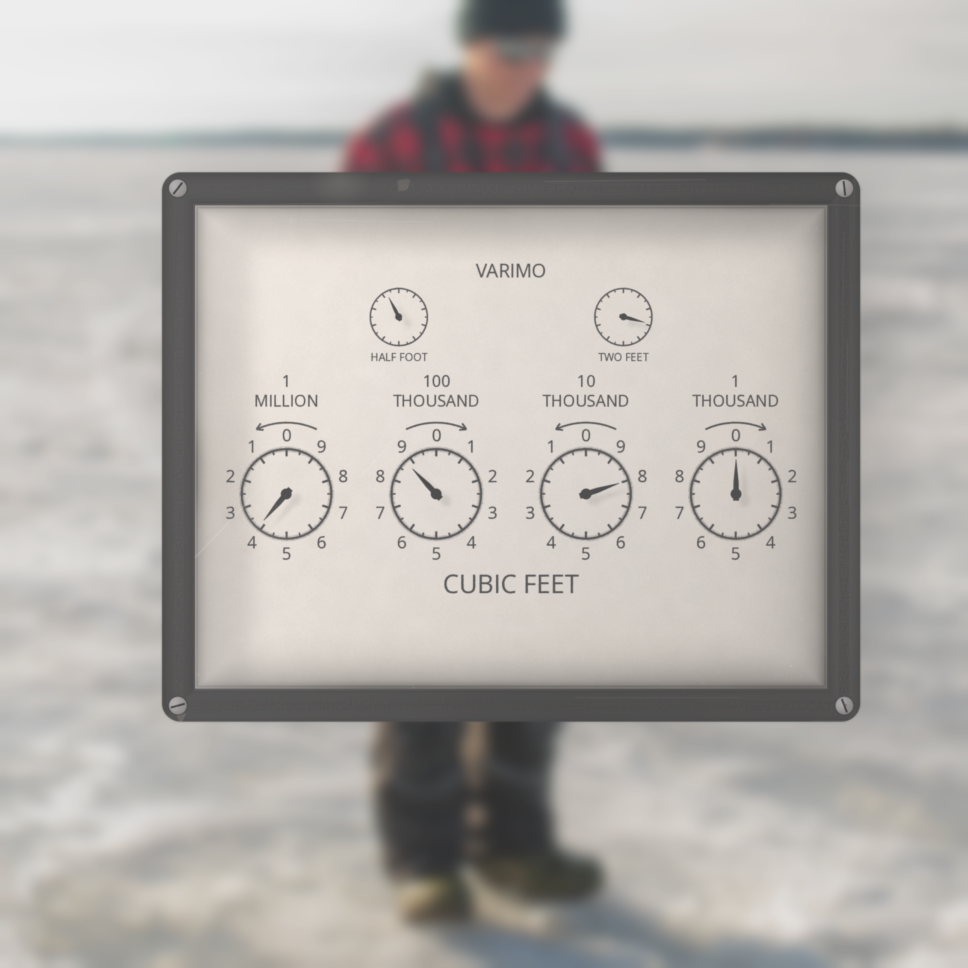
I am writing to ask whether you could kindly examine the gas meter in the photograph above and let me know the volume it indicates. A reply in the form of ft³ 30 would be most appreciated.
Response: ft³ 388000
